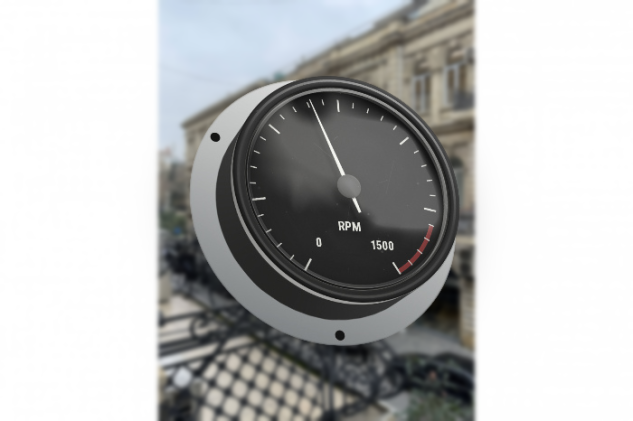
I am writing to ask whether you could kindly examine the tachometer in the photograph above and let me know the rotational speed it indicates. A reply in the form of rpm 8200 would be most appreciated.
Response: rpm 650
